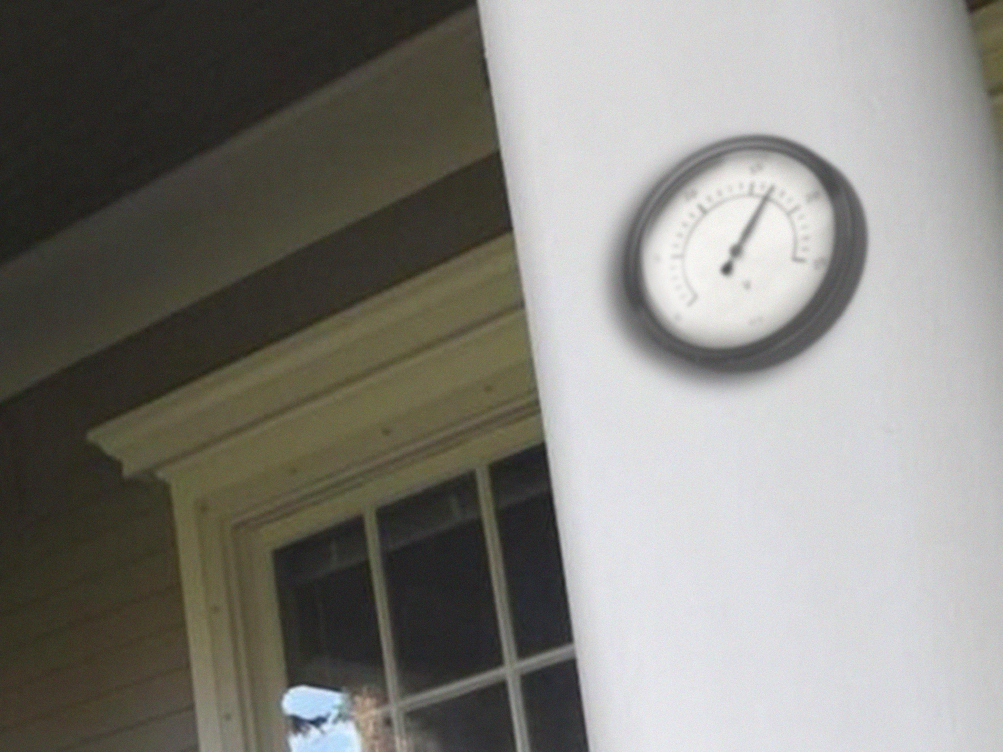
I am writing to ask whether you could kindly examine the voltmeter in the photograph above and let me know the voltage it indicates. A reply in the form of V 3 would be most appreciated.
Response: V 17
